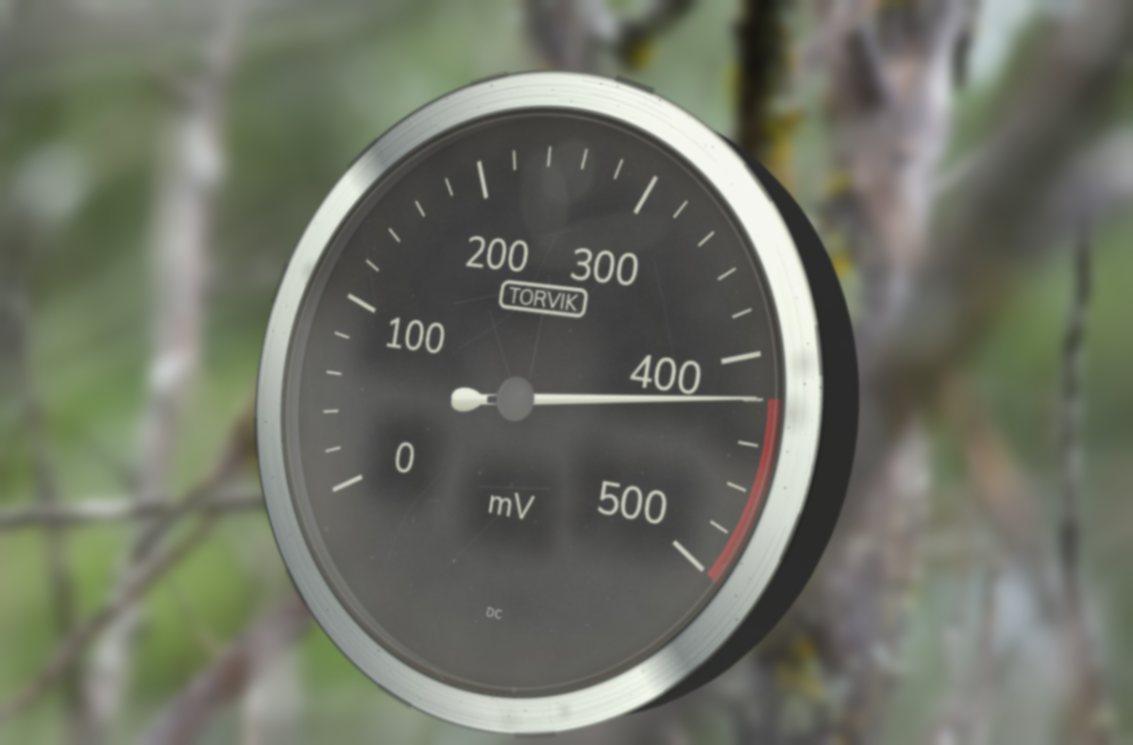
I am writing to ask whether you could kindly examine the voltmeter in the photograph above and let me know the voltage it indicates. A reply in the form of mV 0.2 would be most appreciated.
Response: mV 420
